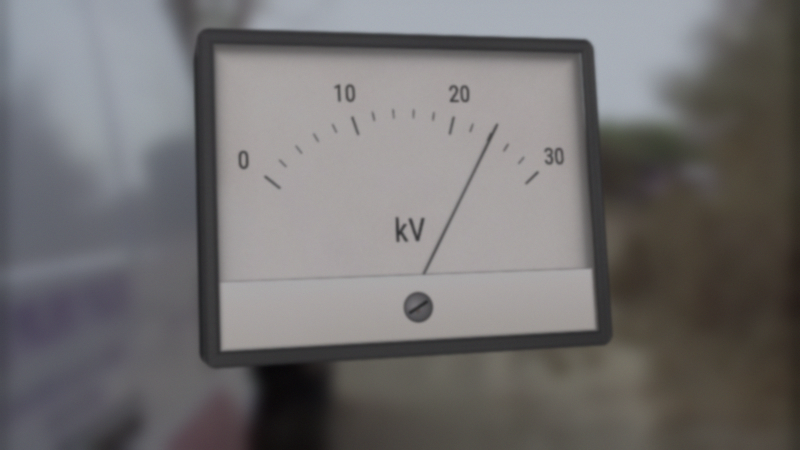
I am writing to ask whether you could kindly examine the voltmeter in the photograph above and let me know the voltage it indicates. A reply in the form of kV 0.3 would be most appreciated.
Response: kV 24
